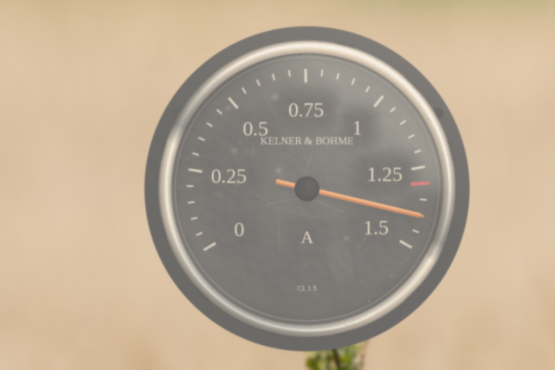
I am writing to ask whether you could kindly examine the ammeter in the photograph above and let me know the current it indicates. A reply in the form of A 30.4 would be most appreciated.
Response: A 1.4
